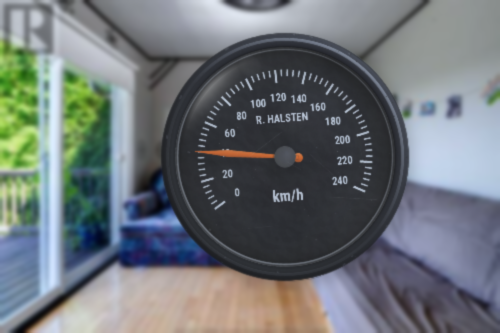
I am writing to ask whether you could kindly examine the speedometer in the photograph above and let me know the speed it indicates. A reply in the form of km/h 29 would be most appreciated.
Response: km/h 40
